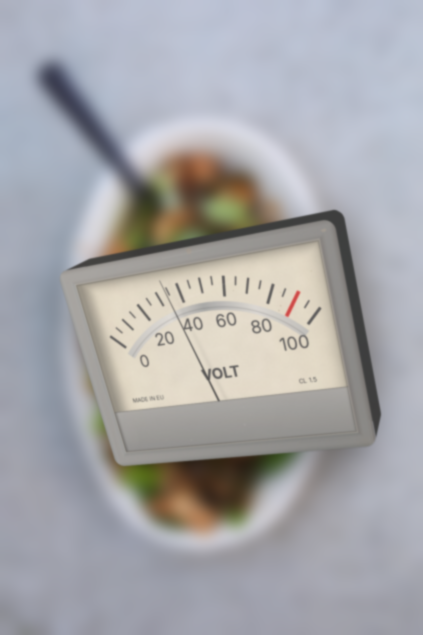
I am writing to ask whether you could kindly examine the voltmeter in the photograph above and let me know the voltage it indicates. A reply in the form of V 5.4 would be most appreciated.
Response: V 35
